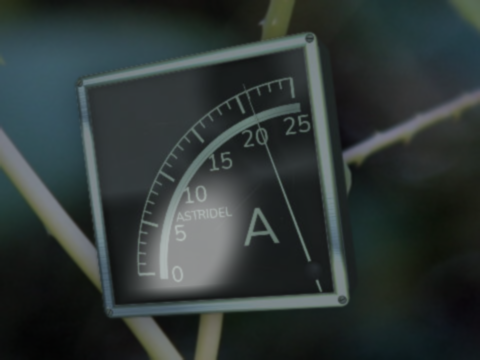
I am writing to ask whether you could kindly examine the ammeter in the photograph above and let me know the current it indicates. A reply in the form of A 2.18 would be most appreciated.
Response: A 21
